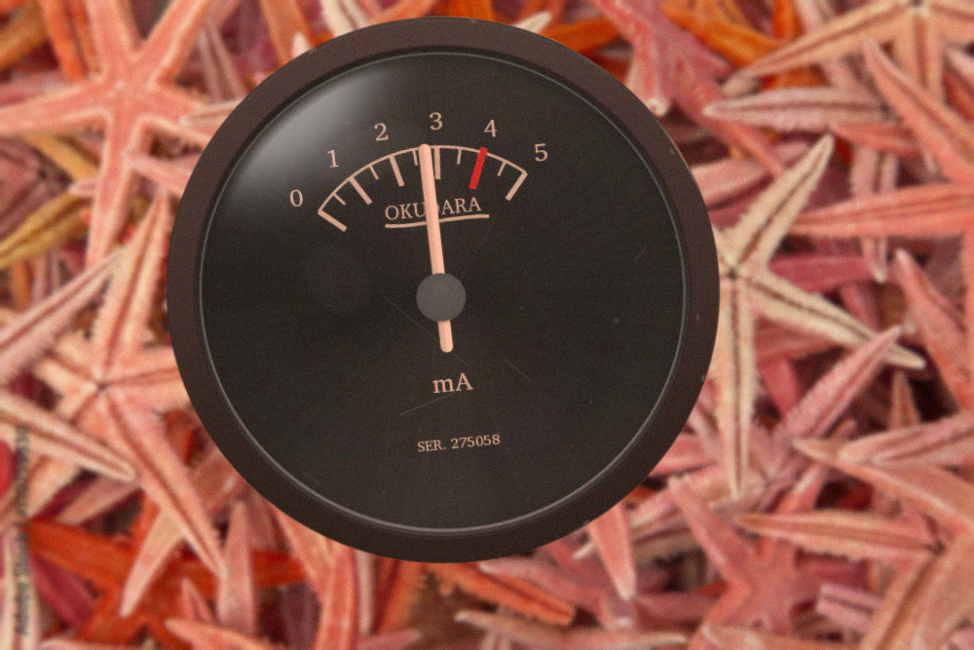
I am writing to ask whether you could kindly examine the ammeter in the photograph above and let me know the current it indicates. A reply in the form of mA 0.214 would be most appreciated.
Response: mA 2.75
